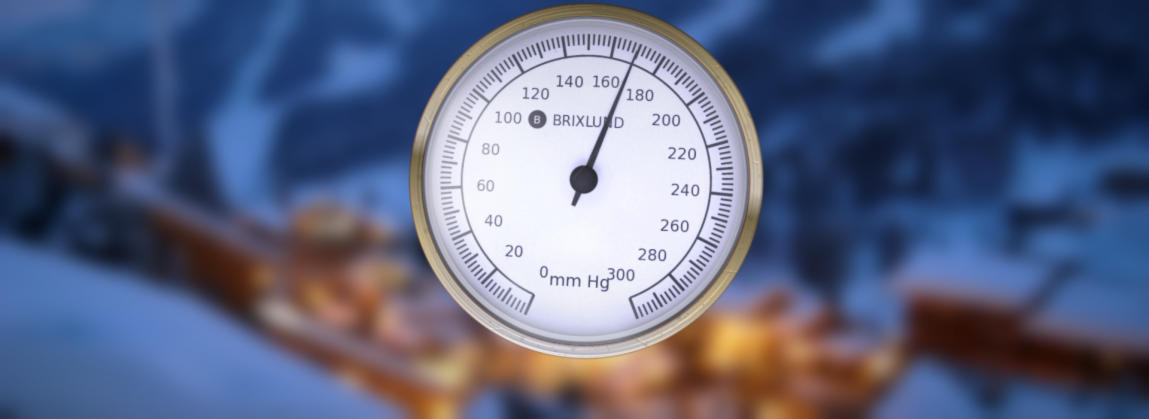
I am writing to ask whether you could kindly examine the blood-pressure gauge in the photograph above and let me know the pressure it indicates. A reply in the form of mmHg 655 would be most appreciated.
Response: mmHg 170
